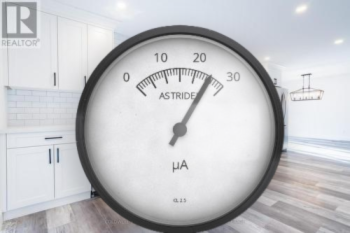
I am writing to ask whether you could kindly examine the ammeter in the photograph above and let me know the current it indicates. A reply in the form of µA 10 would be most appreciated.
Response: µA 25
